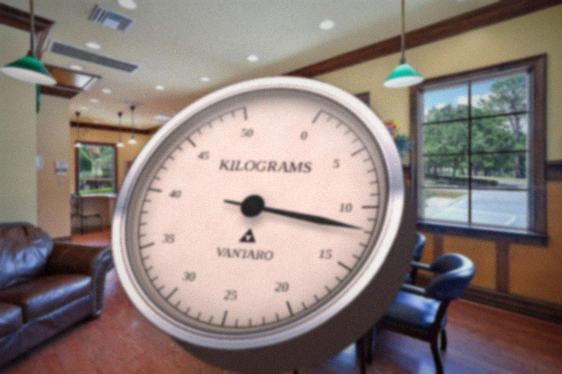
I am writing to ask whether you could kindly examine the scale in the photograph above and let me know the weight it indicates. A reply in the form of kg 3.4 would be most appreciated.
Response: kg 12
